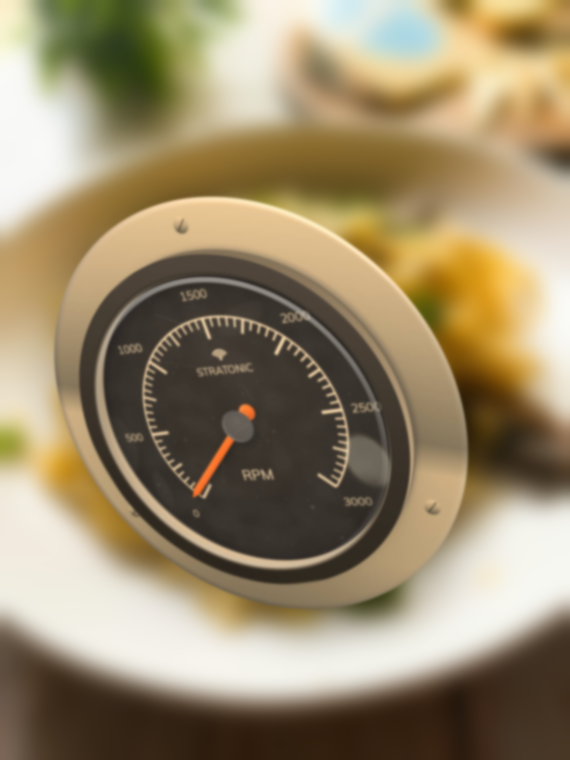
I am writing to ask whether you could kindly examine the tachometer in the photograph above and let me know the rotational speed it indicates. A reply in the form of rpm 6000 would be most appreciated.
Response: rpm 50
